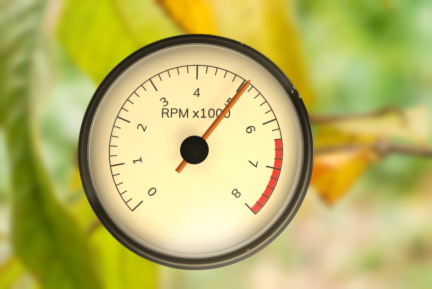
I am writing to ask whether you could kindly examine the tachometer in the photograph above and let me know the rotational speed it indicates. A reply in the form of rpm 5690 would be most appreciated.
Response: rpm 5100
